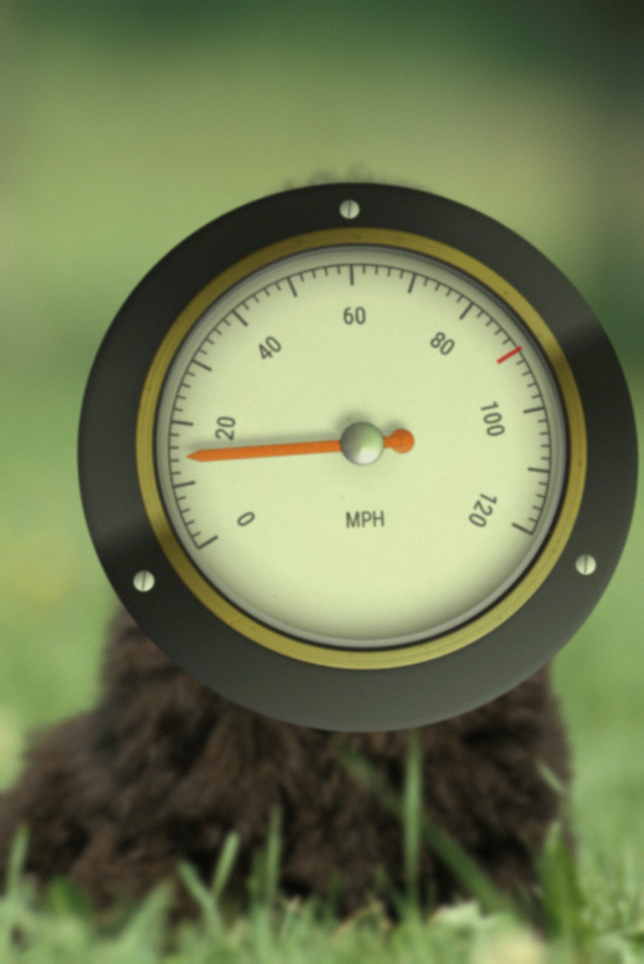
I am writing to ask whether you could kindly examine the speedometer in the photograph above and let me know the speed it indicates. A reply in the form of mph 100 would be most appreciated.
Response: mph 14
